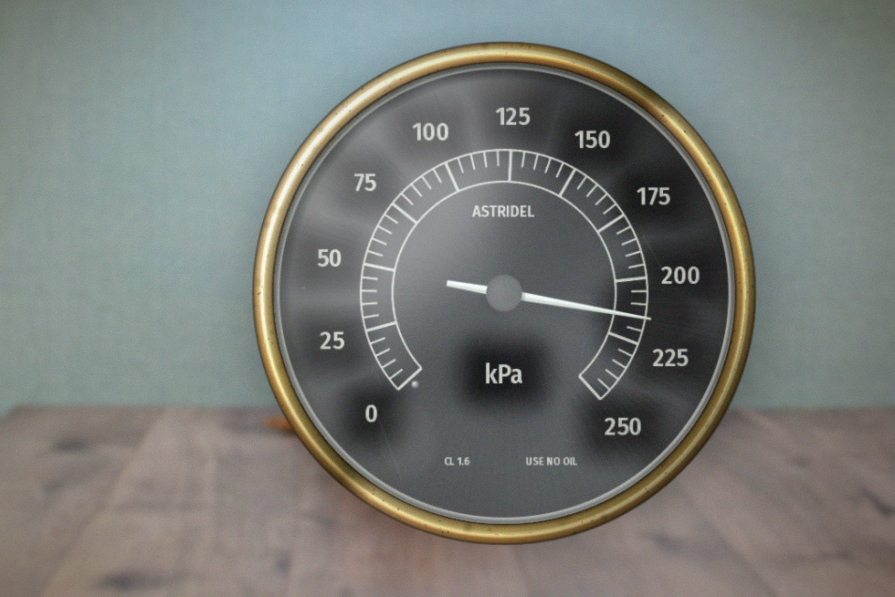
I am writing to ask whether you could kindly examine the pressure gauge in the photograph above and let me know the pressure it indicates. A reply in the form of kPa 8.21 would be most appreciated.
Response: kPa 215
